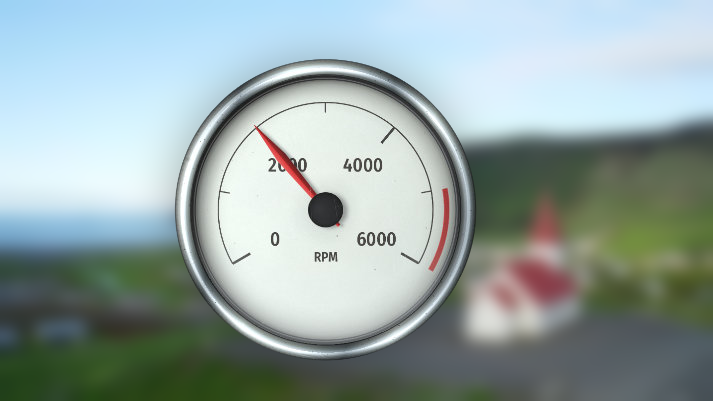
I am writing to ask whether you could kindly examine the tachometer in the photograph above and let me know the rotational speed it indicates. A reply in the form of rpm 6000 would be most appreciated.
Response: rpm 2000
